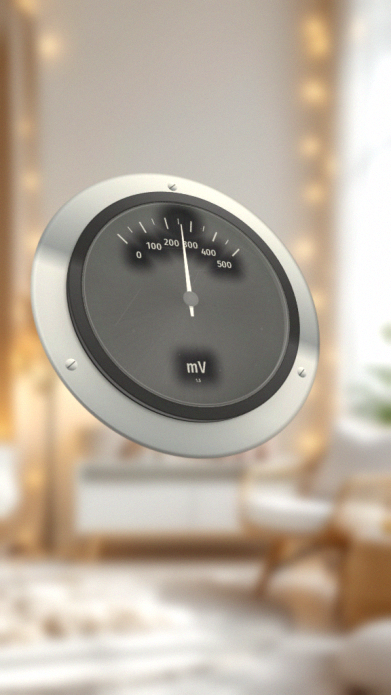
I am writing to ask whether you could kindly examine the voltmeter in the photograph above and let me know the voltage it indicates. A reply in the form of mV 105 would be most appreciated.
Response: mV 250
